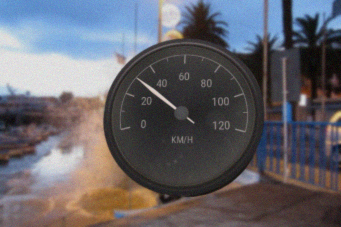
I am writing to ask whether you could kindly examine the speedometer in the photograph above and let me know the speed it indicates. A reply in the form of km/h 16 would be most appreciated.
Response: km/h 30
